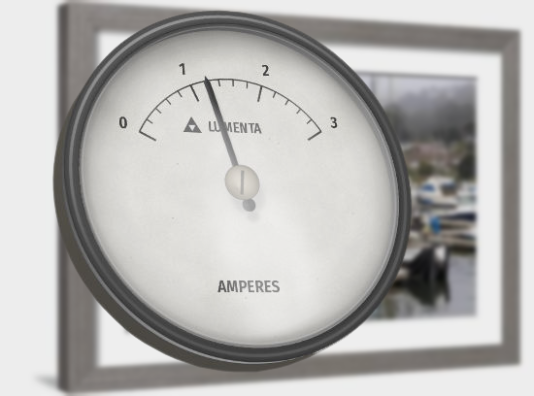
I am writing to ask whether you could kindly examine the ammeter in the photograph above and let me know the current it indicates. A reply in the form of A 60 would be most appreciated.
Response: A 1.2
